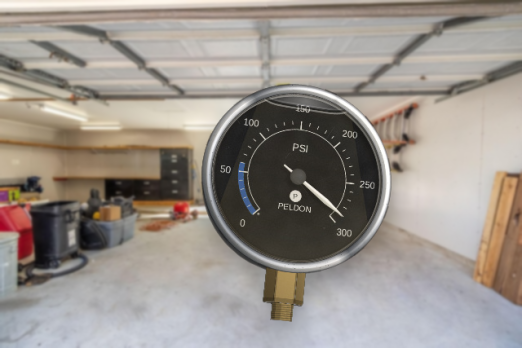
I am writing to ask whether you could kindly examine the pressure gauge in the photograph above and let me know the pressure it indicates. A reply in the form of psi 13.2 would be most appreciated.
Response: psi 290
